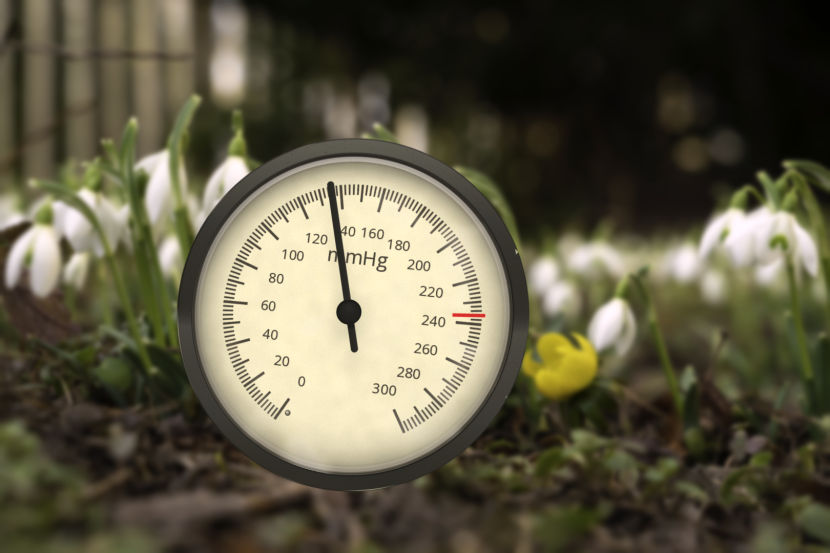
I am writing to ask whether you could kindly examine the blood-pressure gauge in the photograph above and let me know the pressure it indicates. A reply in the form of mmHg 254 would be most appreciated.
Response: mmHg 136
